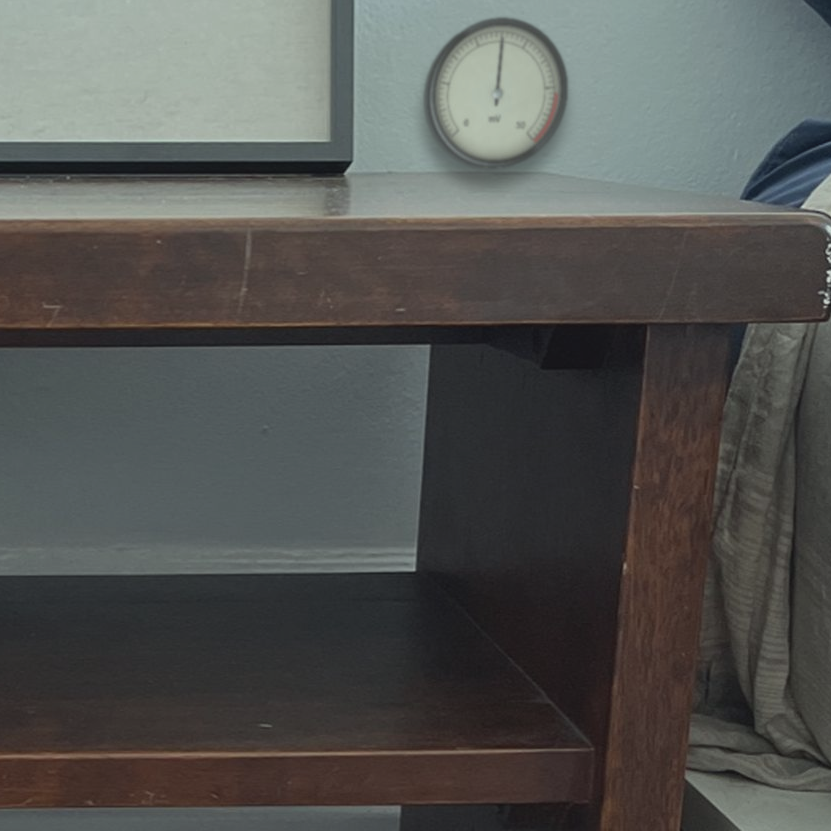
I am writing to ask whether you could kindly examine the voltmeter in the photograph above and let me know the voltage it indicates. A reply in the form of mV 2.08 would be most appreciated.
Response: mV 25
